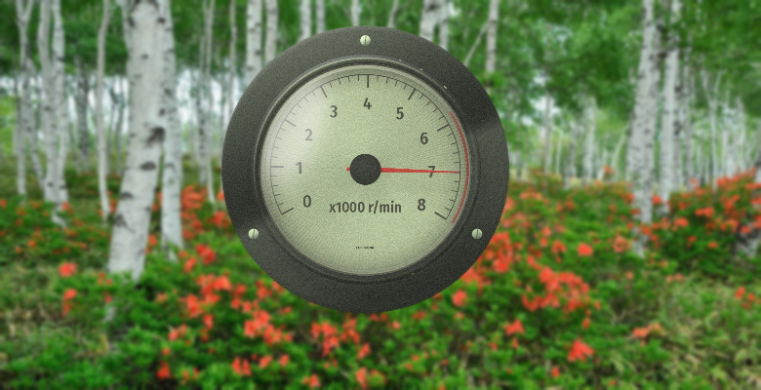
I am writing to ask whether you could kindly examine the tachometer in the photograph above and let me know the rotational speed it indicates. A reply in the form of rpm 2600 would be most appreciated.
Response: rpm 7000
